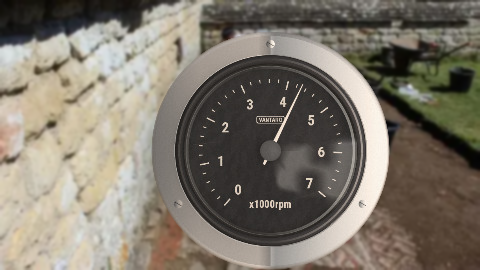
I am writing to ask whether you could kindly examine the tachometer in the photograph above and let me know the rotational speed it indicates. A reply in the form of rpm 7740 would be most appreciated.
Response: rpm 4300
